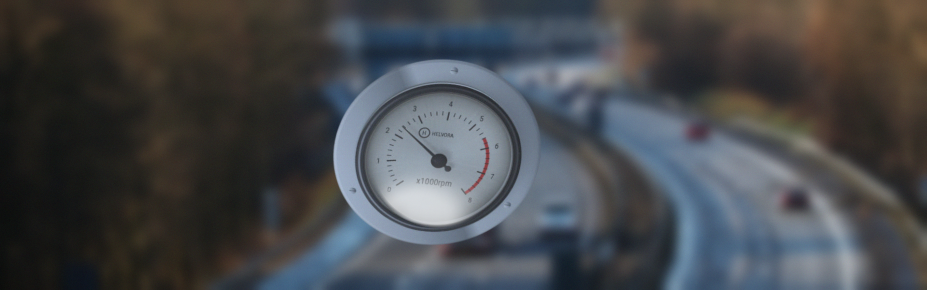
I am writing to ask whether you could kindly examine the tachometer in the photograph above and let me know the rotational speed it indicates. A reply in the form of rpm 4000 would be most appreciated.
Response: rpm 2400
